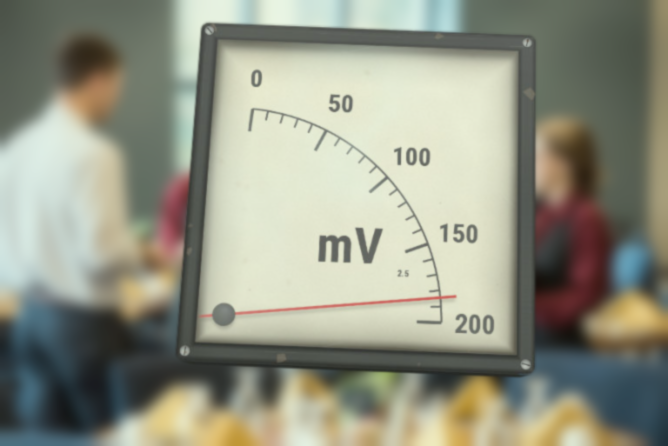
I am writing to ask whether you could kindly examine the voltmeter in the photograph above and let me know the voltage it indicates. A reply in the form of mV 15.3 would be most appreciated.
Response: mV 185
